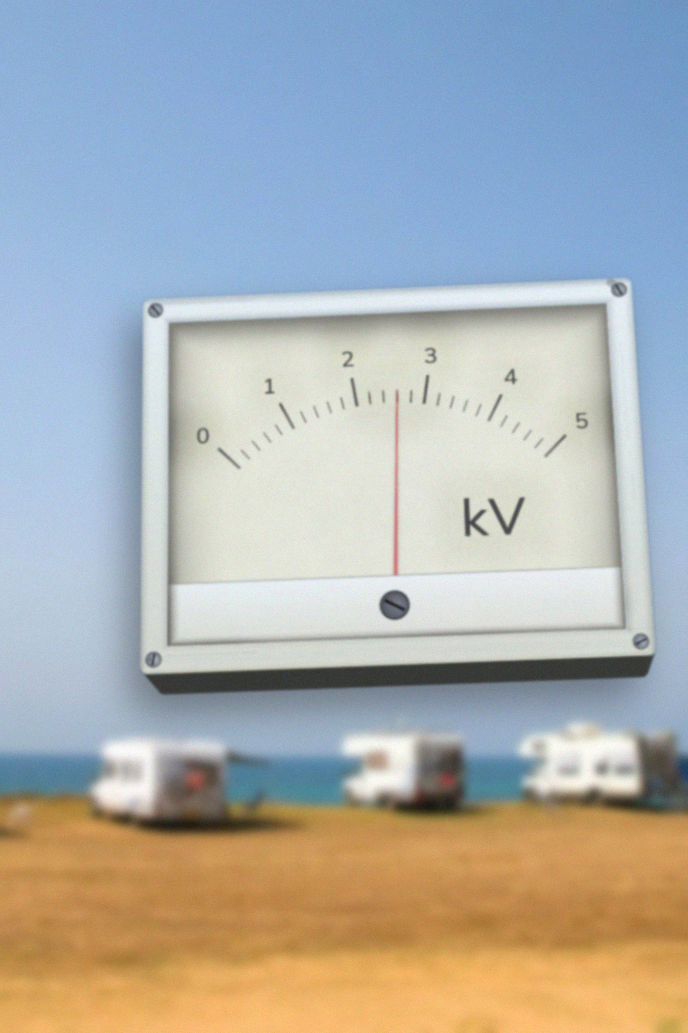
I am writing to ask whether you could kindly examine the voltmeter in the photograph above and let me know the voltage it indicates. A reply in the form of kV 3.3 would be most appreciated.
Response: kV 2.6
